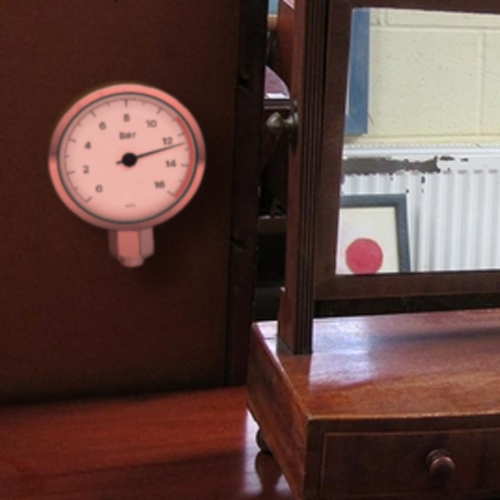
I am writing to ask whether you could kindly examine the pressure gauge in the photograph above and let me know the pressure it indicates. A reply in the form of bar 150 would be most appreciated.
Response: bar 12.5
